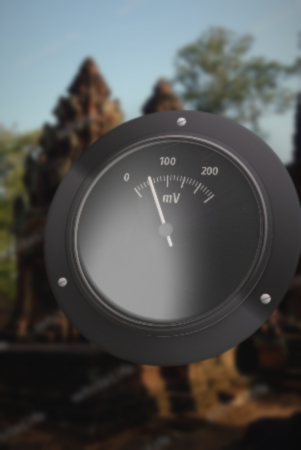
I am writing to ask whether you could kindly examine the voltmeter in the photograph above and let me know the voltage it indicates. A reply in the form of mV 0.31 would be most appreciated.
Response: mV 50
